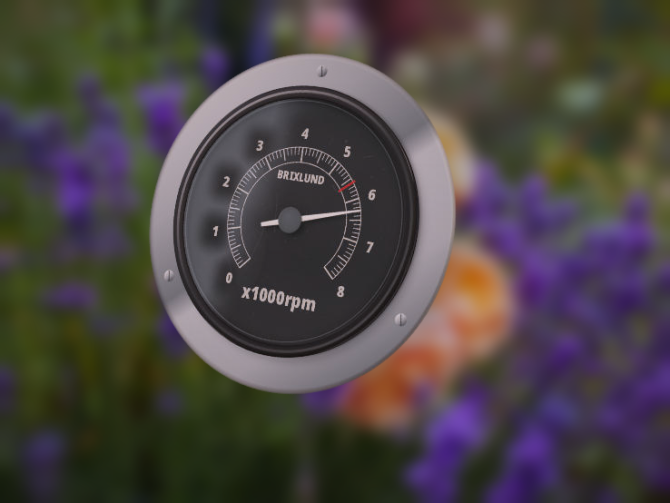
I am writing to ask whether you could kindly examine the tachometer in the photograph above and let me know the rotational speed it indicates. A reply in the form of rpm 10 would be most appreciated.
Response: rpm 6300
